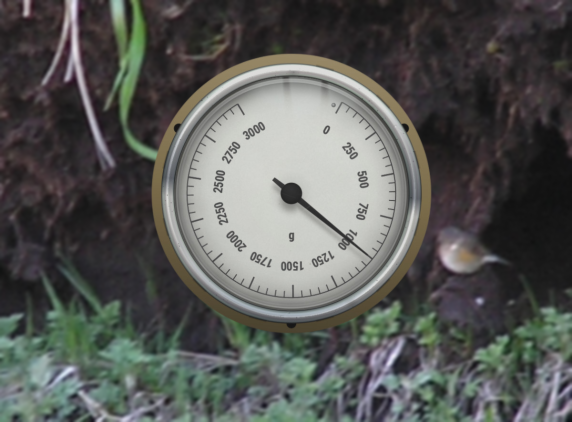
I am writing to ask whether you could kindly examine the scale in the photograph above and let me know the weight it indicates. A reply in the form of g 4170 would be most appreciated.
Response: g 1000
